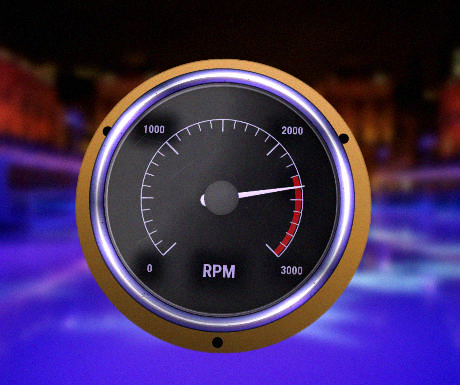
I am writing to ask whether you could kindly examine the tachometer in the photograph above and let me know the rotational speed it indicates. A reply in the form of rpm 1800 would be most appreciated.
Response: rpm 2400
